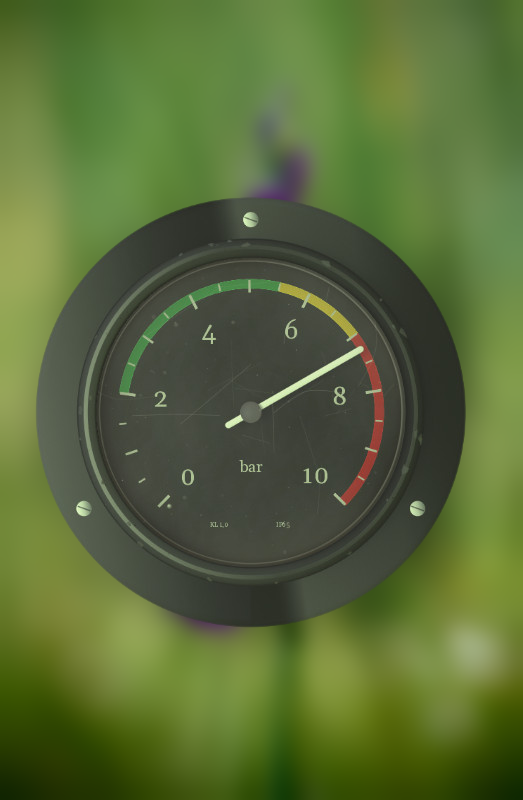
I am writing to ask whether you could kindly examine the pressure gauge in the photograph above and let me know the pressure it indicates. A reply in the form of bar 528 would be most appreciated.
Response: bar 7.25
